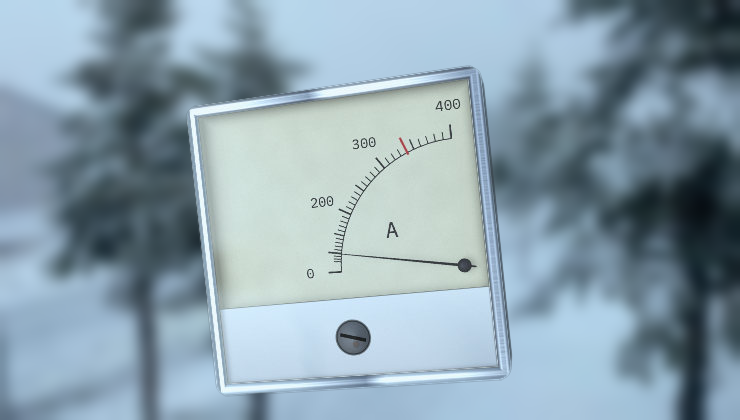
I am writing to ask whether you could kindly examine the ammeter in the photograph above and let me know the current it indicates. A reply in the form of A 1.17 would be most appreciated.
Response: A 100
